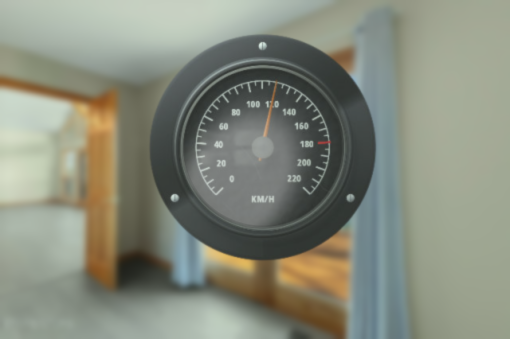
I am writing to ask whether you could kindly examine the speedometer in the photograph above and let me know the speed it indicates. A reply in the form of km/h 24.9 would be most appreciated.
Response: km/h 120
